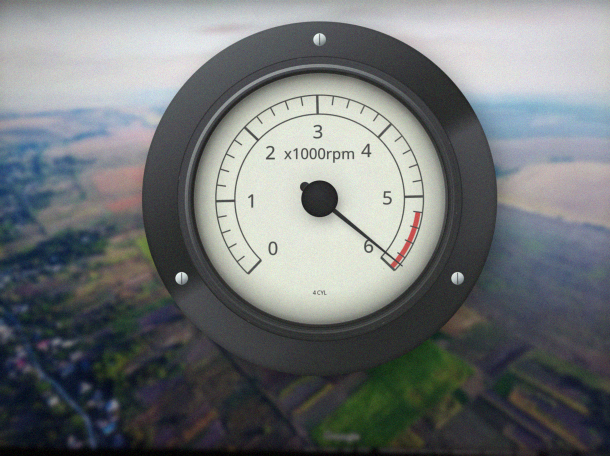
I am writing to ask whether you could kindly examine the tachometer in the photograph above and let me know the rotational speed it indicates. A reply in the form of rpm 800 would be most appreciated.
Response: rpm 5900
